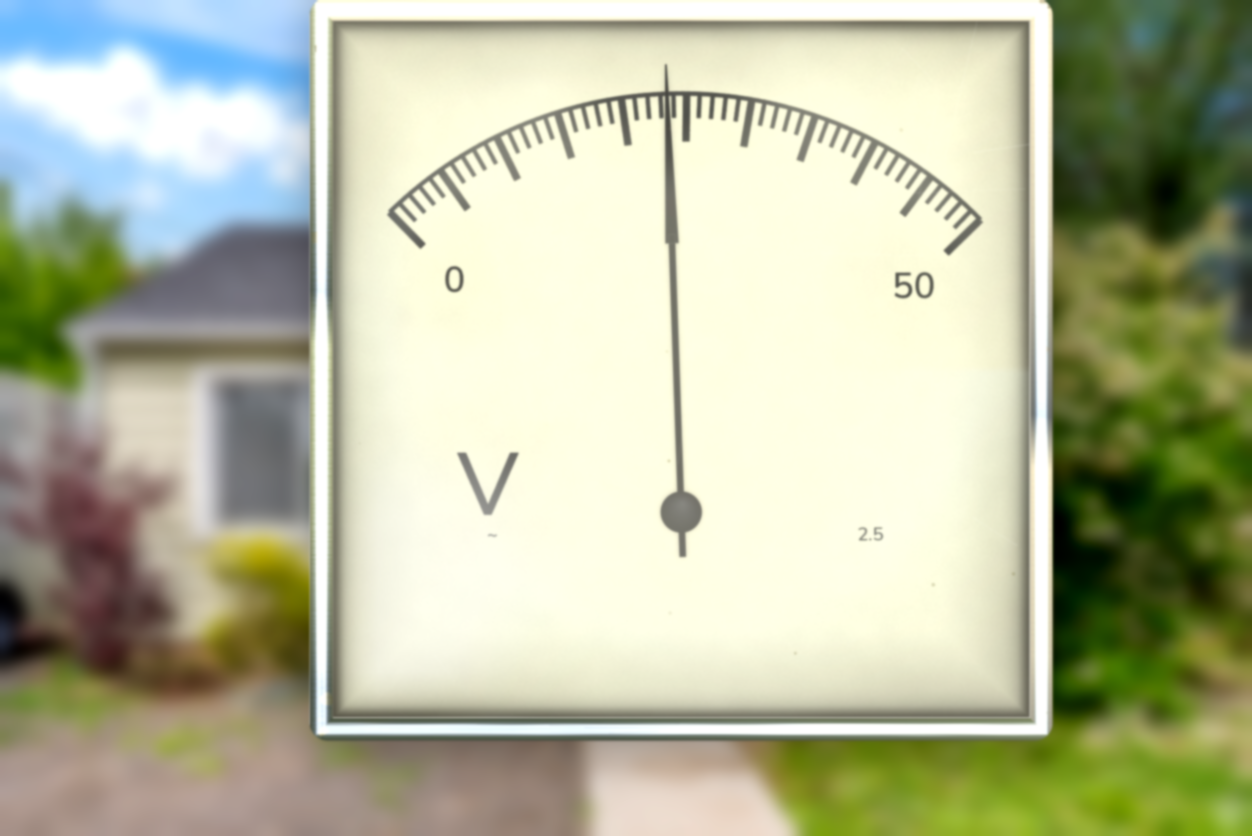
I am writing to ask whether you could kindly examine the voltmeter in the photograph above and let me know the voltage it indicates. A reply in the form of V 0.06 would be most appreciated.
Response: V 23.5
